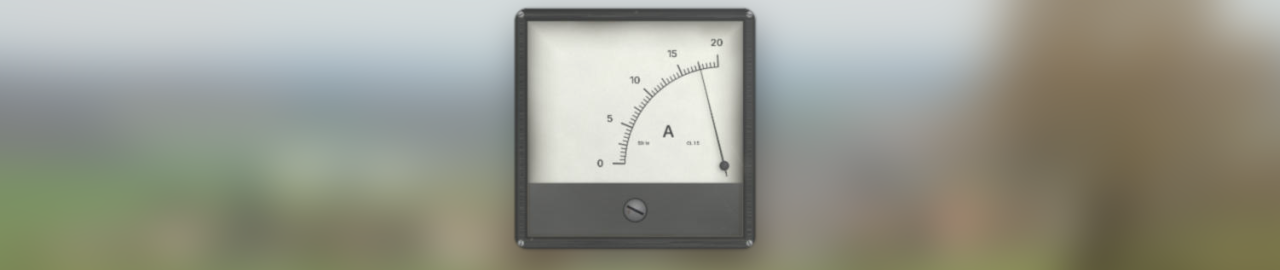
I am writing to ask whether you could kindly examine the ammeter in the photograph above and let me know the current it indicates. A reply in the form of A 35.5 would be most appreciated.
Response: A 17.5
